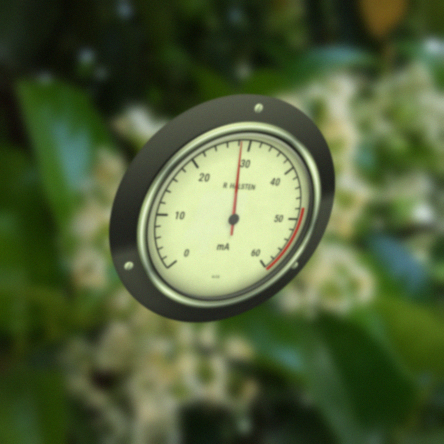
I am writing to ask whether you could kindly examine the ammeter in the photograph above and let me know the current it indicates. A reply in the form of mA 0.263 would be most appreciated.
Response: mA 28
